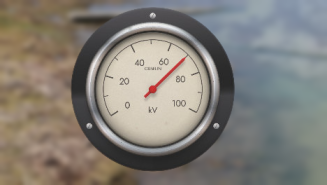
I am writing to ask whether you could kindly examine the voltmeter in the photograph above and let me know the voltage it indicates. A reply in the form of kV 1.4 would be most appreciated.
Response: kV 70
